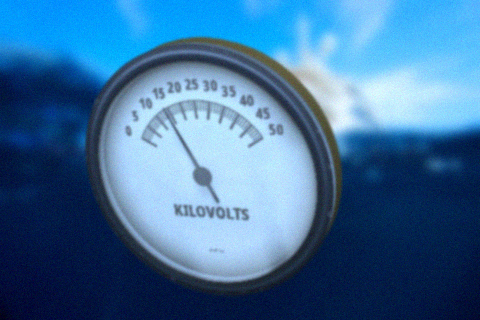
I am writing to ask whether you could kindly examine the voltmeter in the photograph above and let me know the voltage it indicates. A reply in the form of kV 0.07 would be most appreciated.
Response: kV 15
